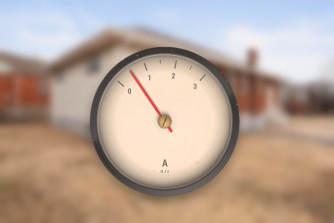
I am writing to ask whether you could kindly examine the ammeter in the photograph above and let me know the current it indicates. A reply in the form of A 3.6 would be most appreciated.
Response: A 0.5
